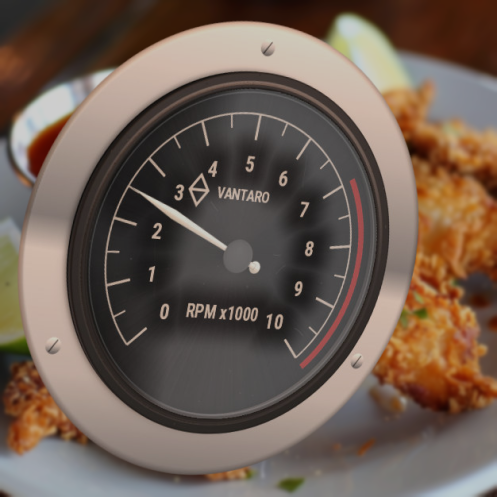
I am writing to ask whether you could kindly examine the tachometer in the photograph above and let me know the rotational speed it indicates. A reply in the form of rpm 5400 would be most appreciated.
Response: rpm 2500
